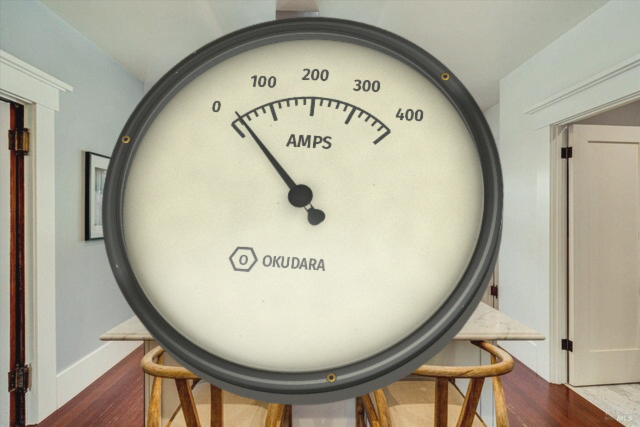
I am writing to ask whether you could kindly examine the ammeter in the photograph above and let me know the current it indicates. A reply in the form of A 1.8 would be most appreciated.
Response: A 20
